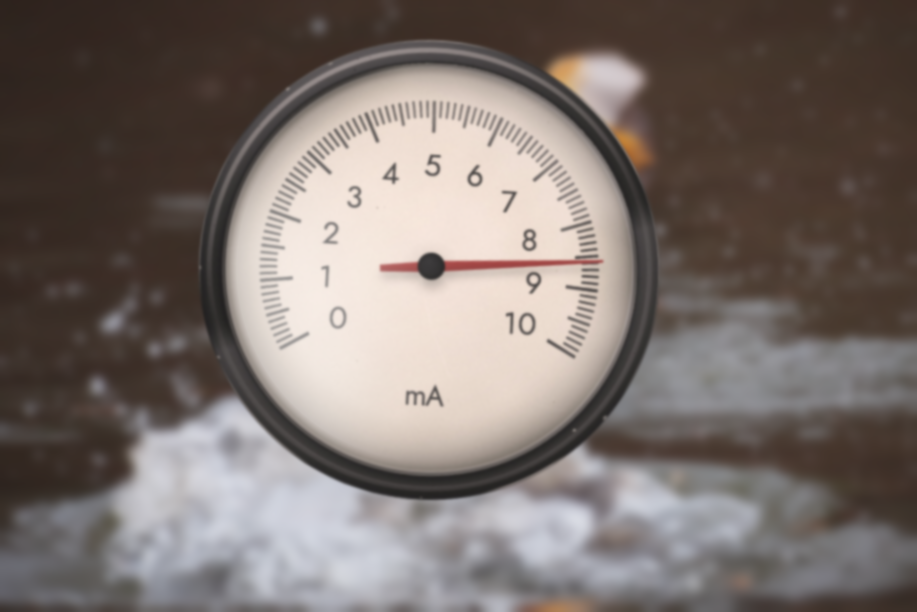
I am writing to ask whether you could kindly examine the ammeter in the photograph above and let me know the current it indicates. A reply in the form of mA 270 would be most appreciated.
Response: mA 8.6
